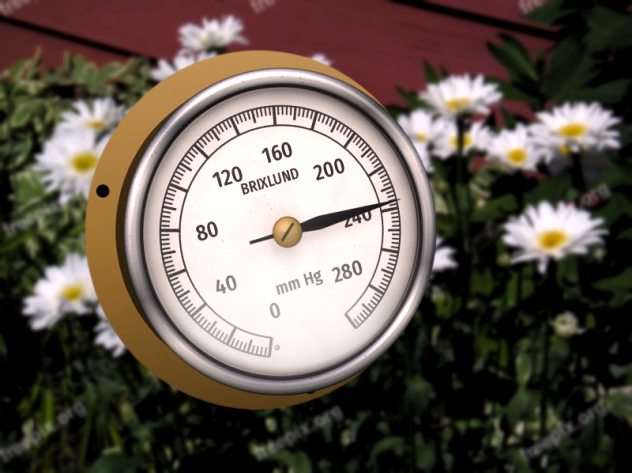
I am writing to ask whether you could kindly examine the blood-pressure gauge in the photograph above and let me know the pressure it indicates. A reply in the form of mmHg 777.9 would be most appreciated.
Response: mmHg 236
